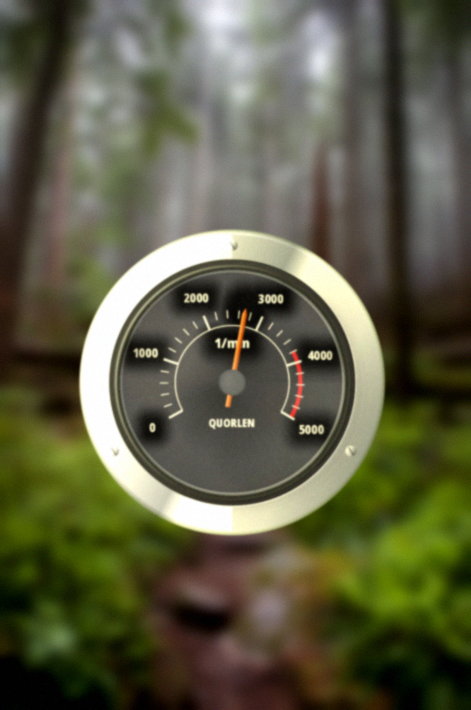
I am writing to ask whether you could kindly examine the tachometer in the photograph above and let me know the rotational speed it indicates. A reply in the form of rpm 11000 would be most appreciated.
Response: rpm 2700
